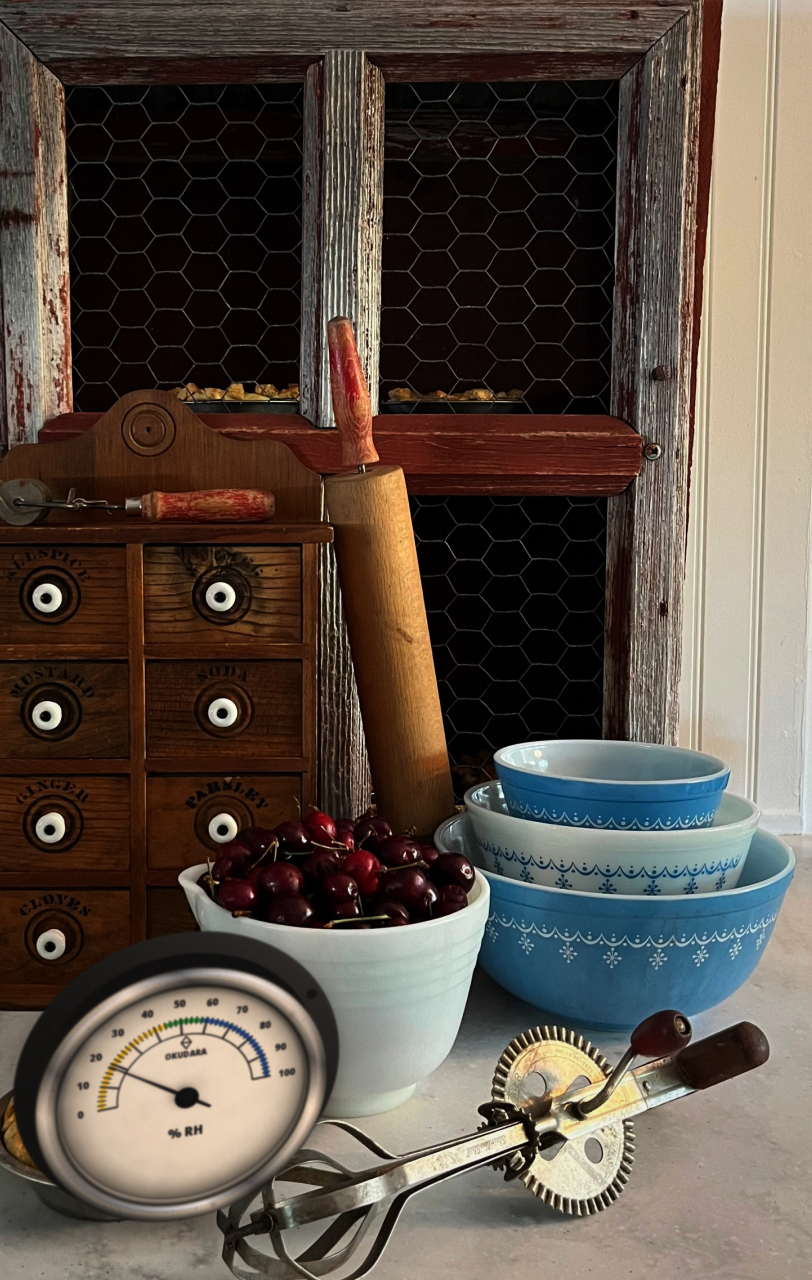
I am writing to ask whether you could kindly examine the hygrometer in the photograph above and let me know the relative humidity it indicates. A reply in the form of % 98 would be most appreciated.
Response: % 20
